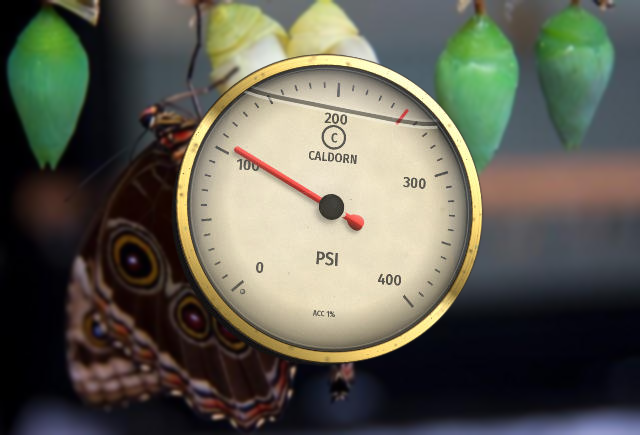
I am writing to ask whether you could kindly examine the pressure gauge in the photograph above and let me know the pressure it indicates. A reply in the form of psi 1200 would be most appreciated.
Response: psi 105
